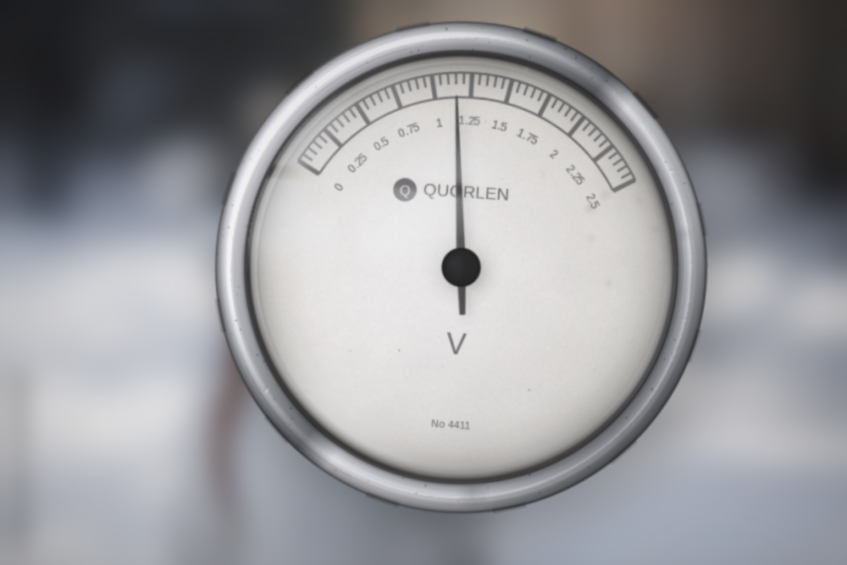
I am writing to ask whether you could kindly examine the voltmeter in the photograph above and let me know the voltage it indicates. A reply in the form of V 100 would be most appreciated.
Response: V 1.15
